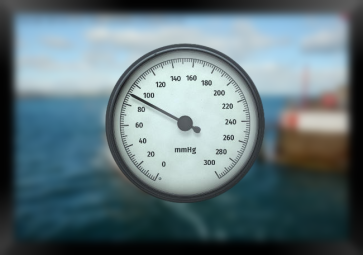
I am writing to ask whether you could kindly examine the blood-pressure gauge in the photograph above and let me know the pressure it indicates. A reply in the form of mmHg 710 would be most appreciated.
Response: mmHg 90
